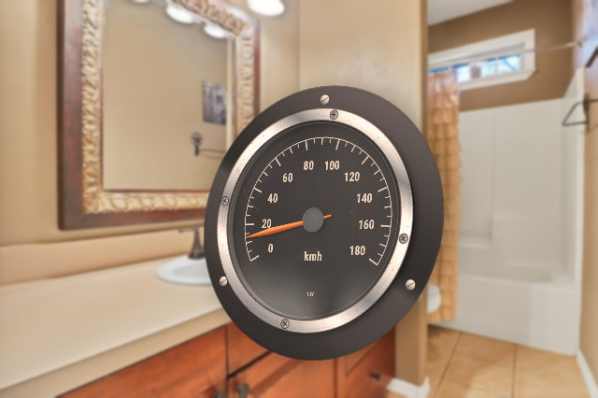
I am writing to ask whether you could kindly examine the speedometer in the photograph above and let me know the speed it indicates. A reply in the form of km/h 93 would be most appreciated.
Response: km/h 12.5
